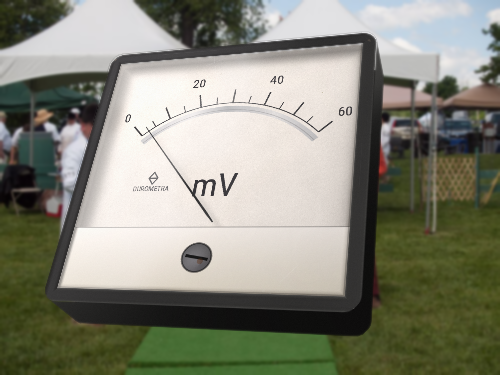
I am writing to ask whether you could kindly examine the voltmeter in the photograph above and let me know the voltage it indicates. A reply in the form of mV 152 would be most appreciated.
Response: mV 2.5
